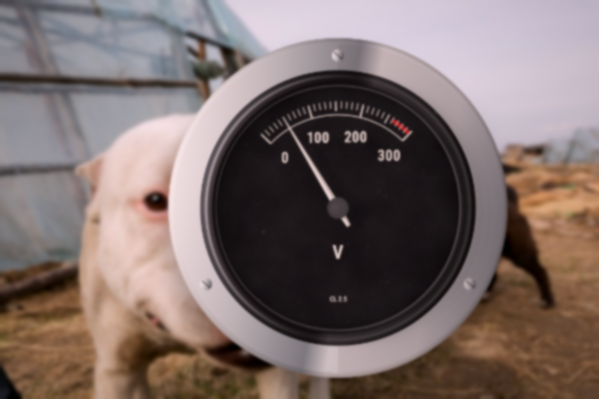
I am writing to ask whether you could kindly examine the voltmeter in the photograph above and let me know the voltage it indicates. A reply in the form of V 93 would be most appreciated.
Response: V 50
